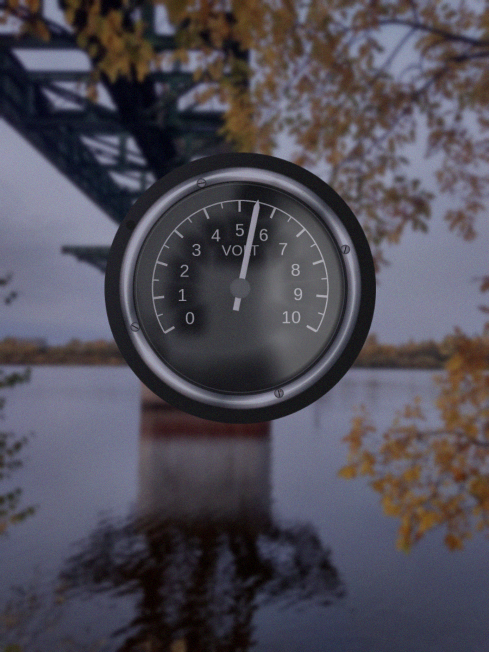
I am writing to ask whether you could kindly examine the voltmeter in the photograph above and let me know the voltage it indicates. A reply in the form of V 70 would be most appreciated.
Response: V 5.5
